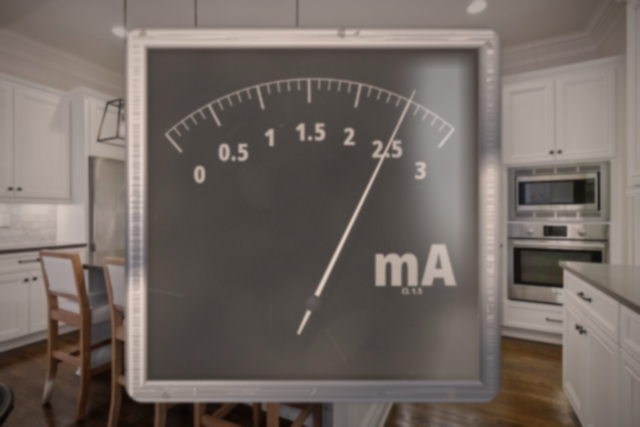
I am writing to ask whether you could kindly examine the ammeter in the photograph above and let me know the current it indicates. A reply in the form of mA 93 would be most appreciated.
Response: mA 2.5
